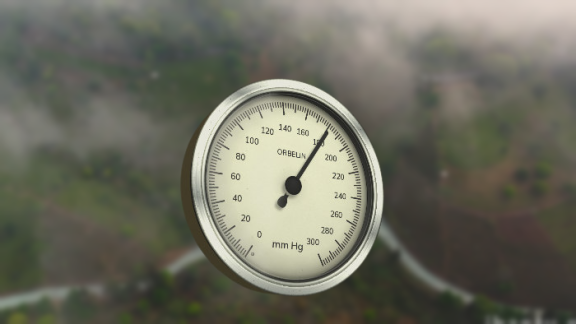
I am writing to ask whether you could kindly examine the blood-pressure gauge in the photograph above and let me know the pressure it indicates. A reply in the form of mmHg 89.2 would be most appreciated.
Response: mmHg 180
